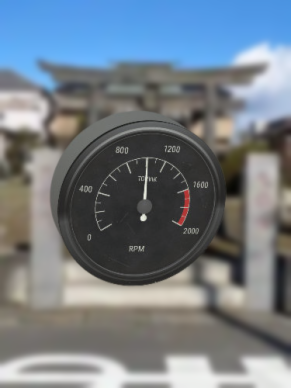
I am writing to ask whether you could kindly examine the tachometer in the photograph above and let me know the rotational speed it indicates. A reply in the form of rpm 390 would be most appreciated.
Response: rpm 1000
